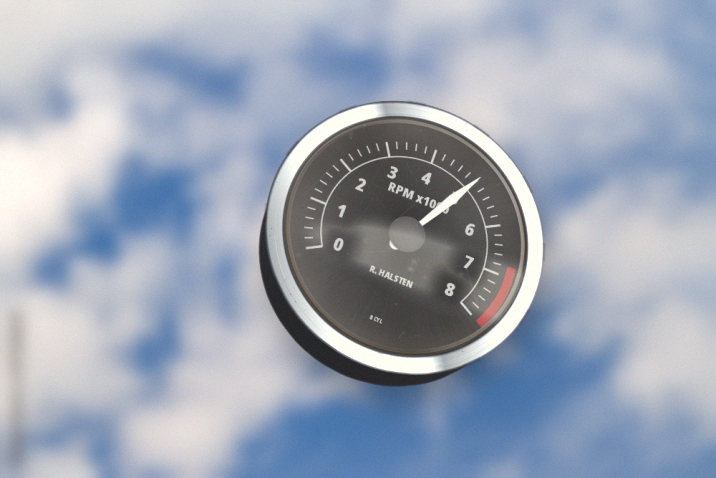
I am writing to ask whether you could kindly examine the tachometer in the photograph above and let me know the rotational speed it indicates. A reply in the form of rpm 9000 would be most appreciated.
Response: rpm 5000
